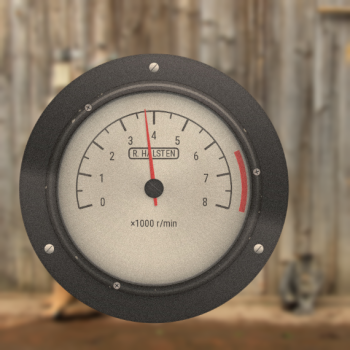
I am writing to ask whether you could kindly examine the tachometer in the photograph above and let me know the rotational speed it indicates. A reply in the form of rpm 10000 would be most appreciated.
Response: rpm 3750
